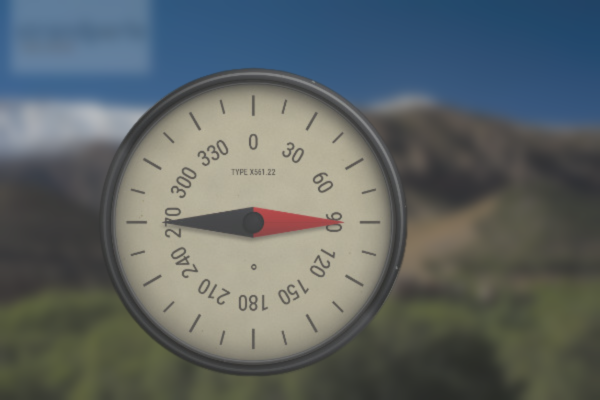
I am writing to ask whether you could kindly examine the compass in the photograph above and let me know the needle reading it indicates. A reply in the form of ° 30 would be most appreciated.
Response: ° 90
